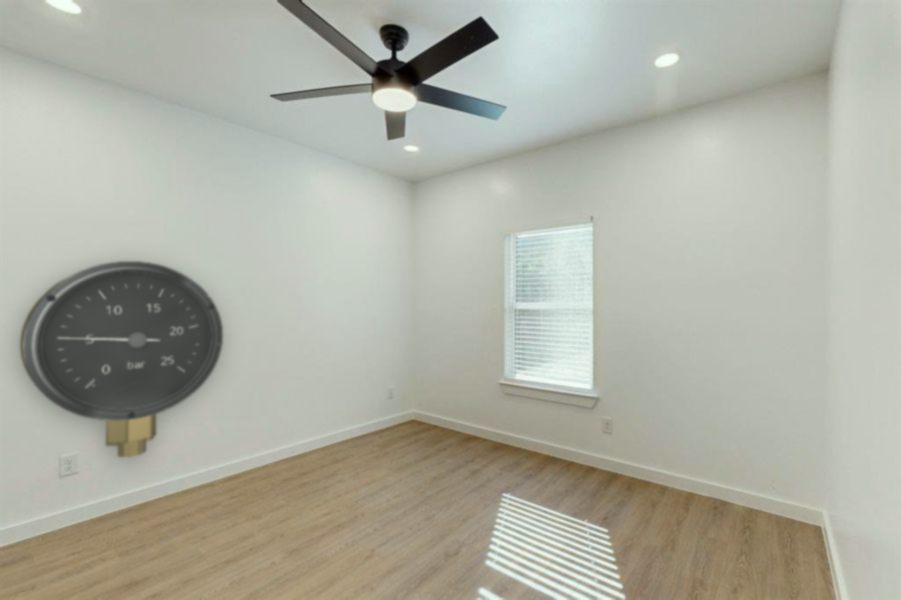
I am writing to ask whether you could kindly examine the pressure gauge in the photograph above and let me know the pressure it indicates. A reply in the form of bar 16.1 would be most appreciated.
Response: bar 5
